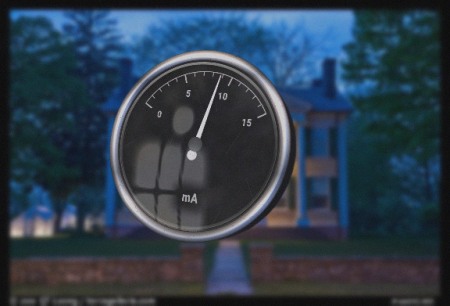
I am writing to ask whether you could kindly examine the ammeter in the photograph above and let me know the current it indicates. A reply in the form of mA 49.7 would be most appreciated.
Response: mA 9
